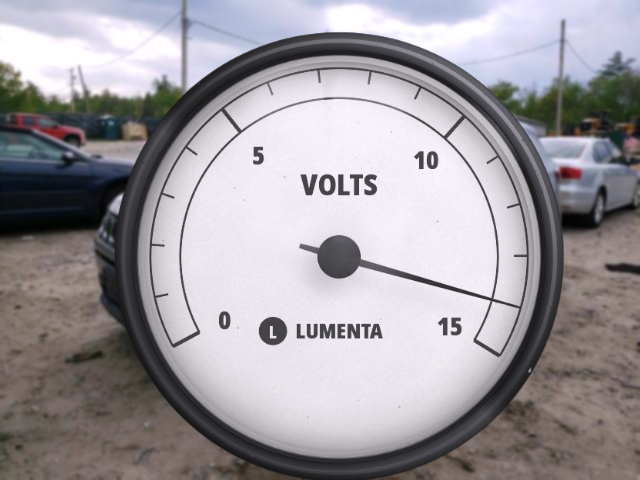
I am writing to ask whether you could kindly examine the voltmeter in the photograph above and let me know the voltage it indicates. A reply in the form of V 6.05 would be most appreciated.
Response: V 14
